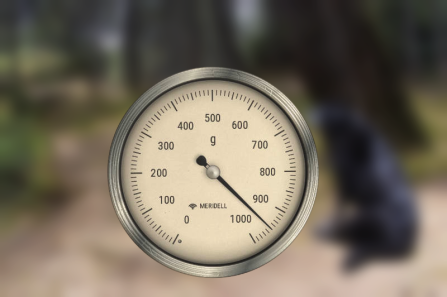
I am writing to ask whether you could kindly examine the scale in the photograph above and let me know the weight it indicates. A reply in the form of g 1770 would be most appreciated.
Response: g 950
